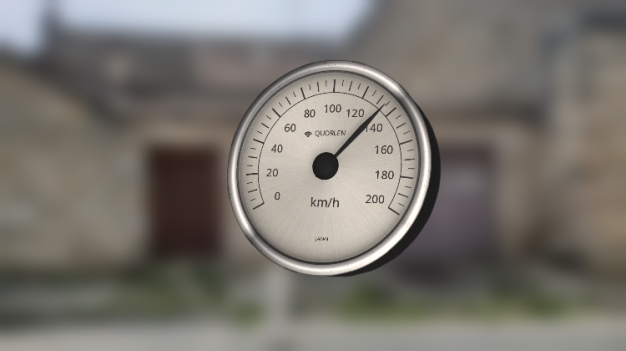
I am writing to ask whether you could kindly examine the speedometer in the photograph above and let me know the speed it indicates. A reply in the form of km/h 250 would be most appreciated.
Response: km/h 135
